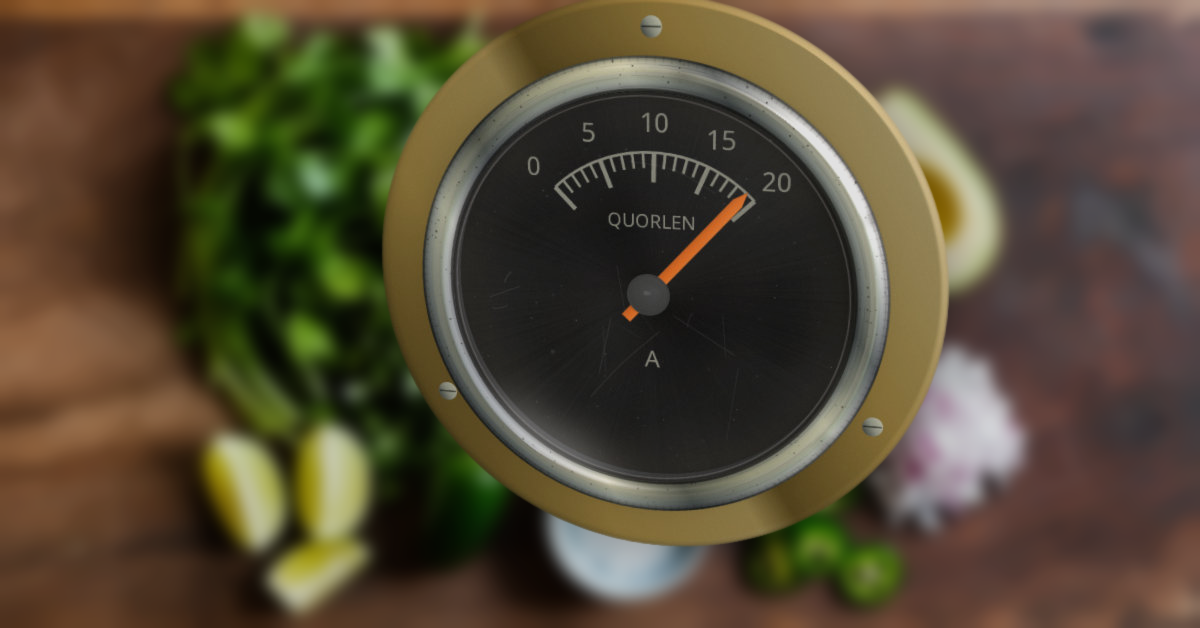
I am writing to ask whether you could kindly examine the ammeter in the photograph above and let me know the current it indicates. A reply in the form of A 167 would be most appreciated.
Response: A 19
